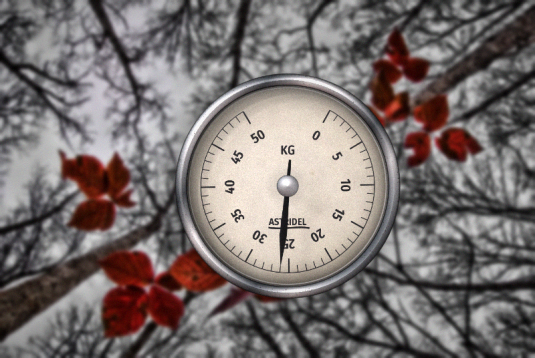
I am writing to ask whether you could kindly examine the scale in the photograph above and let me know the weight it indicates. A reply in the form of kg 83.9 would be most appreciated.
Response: kg 26
